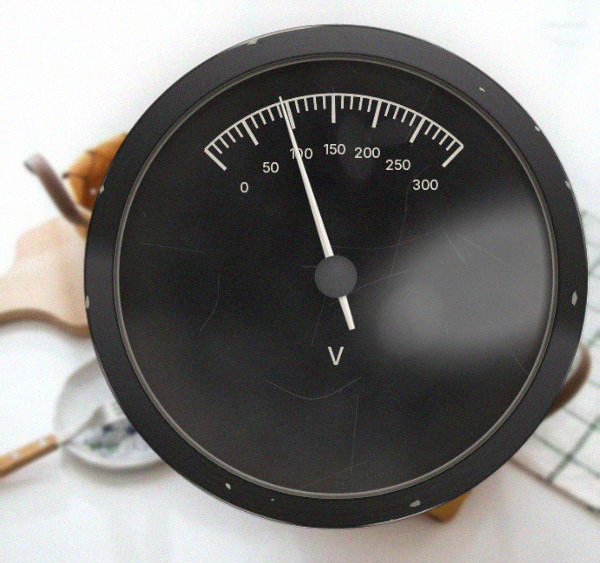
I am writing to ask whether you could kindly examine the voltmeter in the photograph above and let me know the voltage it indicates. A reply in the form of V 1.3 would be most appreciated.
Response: V 95
